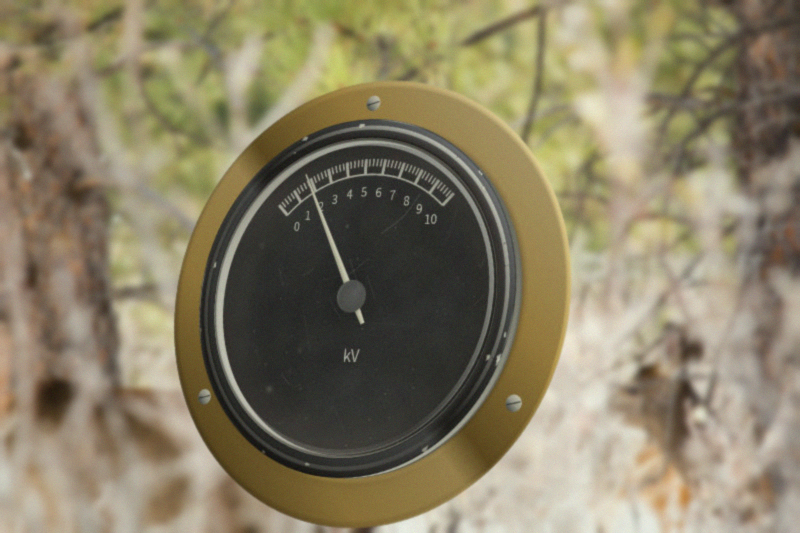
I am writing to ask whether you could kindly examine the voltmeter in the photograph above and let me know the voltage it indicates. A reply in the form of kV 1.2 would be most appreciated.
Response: kV 2
